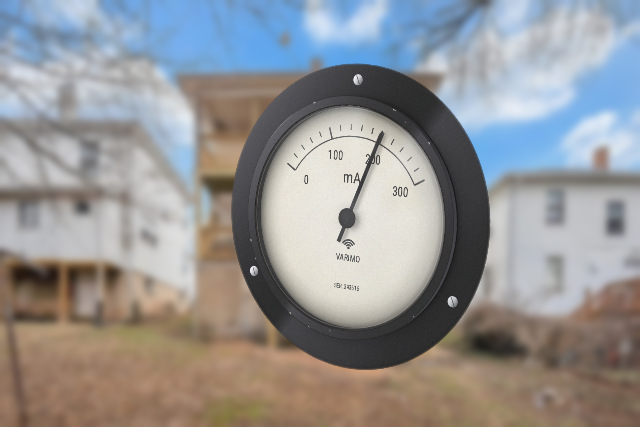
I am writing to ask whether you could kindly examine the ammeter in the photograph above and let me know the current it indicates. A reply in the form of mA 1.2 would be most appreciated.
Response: mA 200
